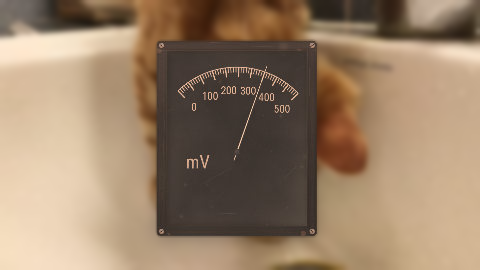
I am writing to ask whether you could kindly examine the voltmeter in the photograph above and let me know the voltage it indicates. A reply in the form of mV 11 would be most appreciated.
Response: mV 350
